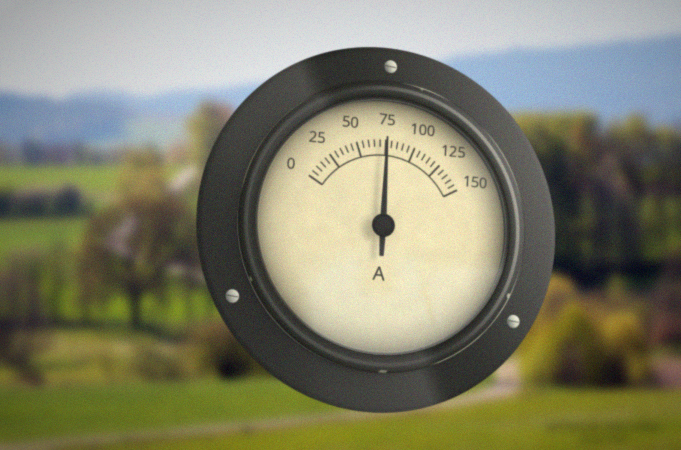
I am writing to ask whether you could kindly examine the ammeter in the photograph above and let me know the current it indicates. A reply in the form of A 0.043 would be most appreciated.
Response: A 75
